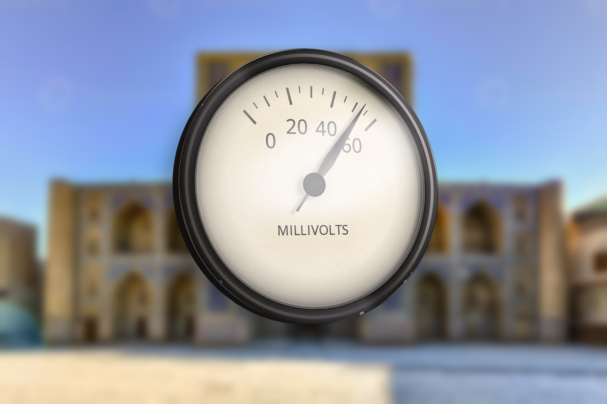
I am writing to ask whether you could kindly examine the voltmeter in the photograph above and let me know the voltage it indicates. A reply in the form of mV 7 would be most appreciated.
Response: mV 52.5
